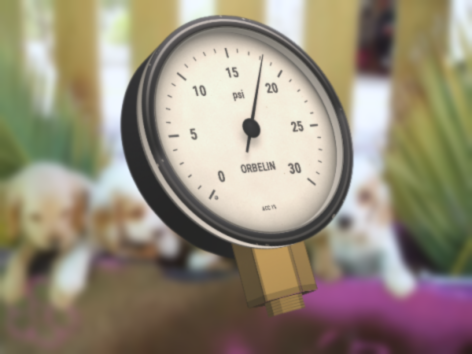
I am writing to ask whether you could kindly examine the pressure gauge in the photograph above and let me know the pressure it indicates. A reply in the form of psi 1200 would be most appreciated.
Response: psi 18
